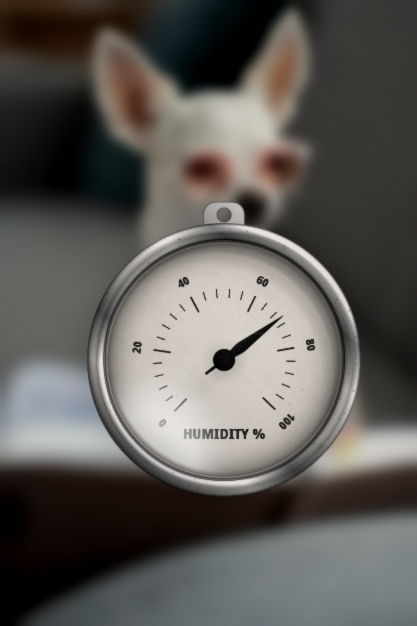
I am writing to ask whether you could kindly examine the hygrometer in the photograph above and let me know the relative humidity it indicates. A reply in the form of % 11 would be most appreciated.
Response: % 70
